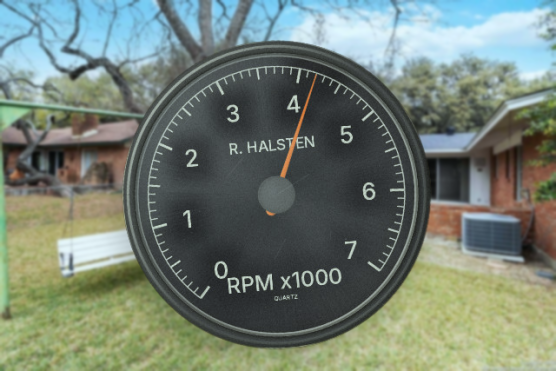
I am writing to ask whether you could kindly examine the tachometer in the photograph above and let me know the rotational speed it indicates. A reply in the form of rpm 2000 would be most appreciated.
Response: rpm 4200
